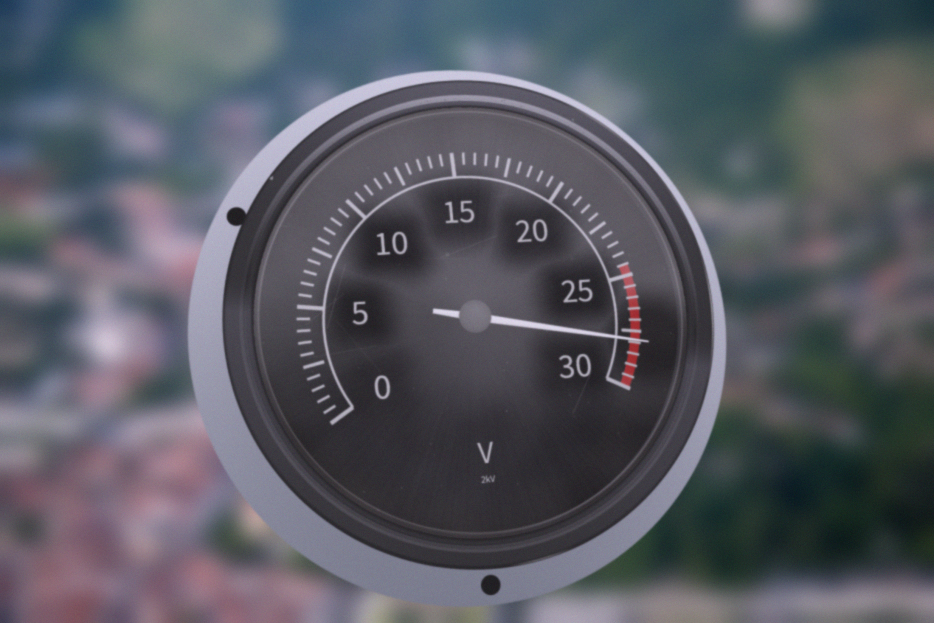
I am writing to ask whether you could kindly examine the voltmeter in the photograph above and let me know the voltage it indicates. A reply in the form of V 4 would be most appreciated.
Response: V 28
